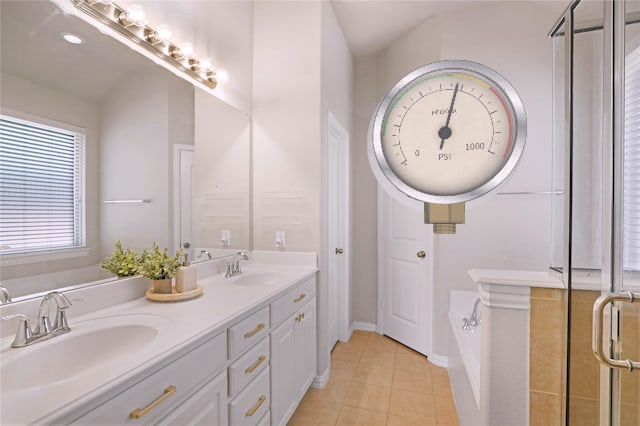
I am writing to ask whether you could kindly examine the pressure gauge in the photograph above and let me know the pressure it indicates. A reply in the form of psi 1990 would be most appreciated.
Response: psi 575
